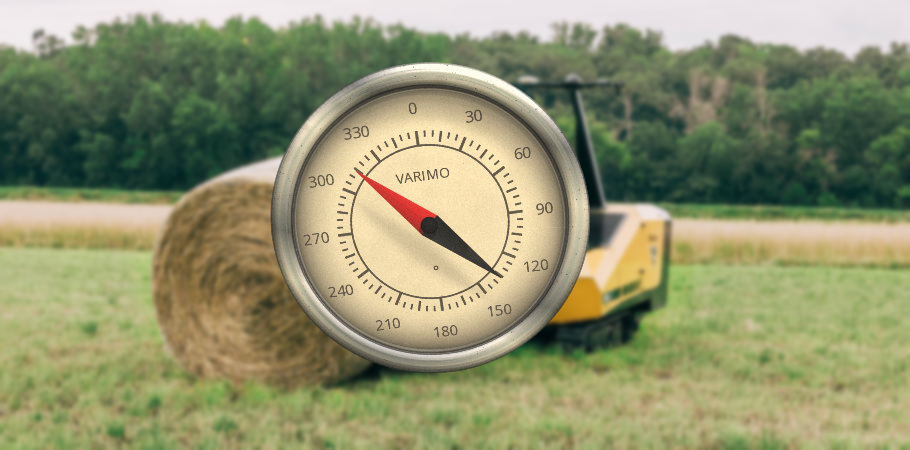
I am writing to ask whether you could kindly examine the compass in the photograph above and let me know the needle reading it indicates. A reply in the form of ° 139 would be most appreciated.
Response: ° 315
